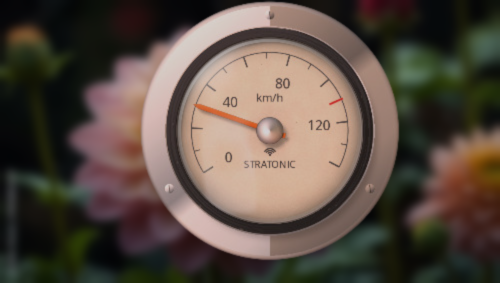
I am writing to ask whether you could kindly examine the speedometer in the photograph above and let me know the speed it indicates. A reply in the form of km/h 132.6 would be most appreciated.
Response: km/h 30
